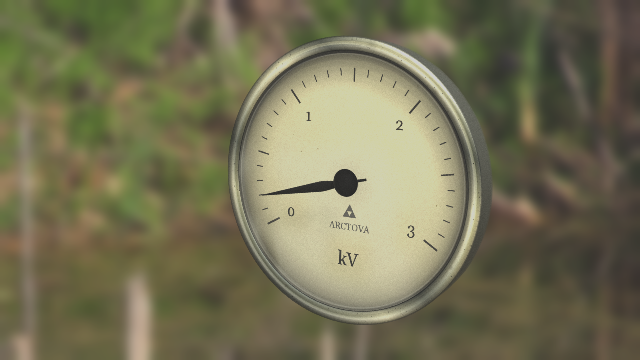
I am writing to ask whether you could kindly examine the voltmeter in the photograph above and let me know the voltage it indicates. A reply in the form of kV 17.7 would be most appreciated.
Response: kV 0.2
